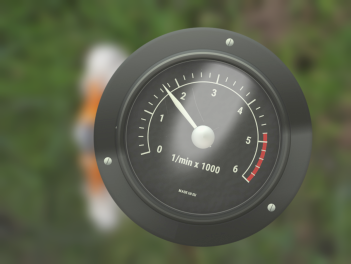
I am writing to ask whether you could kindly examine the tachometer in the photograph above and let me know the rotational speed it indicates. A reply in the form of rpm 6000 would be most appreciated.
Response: rpm 1700
